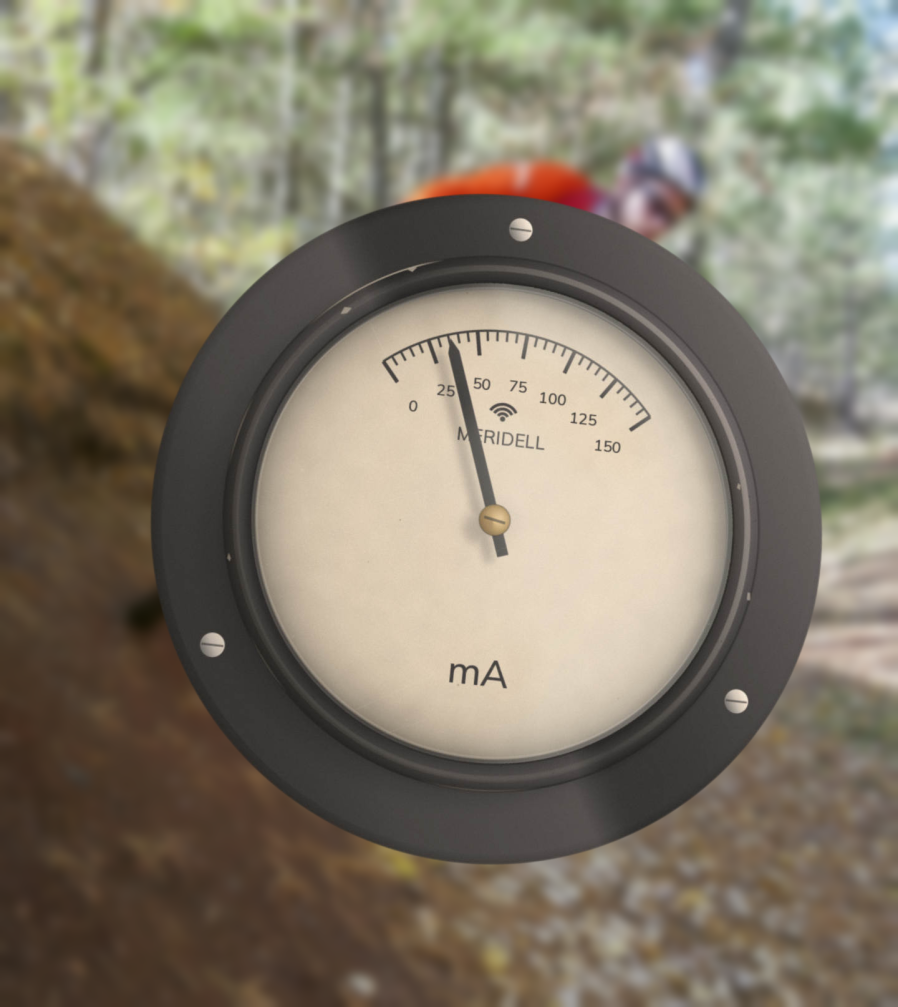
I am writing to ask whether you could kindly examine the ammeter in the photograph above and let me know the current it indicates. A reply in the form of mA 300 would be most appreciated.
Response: mA 35
